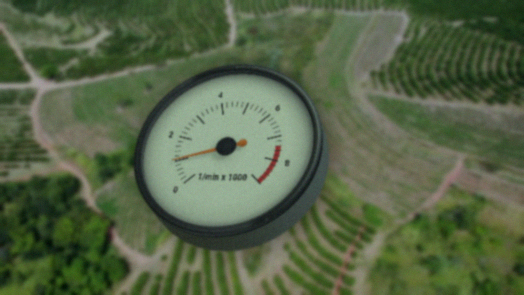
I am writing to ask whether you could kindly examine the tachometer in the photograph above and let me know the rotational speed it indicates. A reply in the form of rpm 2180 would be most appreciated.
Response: rpm 1000
